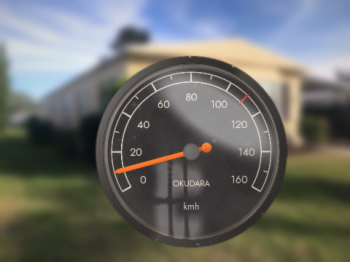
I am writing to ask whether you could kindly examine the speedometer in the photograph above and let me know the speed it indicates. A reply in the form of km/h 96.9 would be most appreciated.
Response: km/h 10
